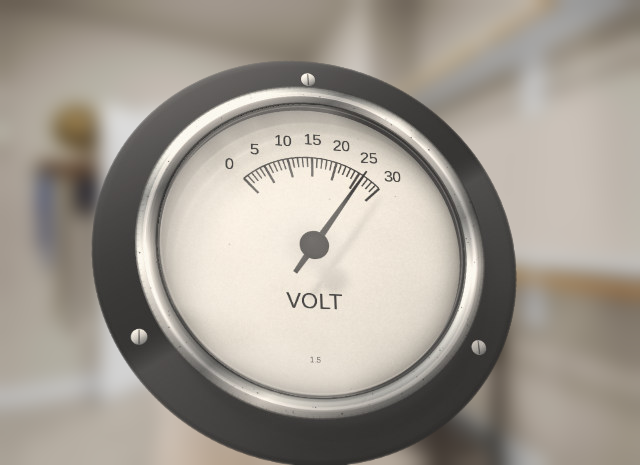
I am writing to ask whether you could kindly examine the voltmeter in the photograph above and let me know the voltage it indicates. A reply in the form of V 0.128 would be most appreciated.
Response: V 26
